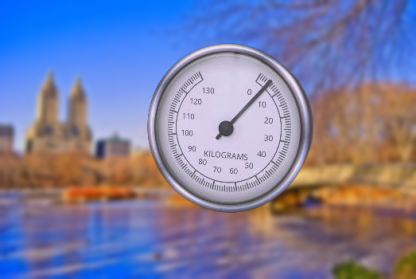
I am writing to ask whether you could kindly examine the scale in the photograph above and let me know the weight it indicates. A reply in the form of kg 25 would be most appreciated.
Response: kg 5
